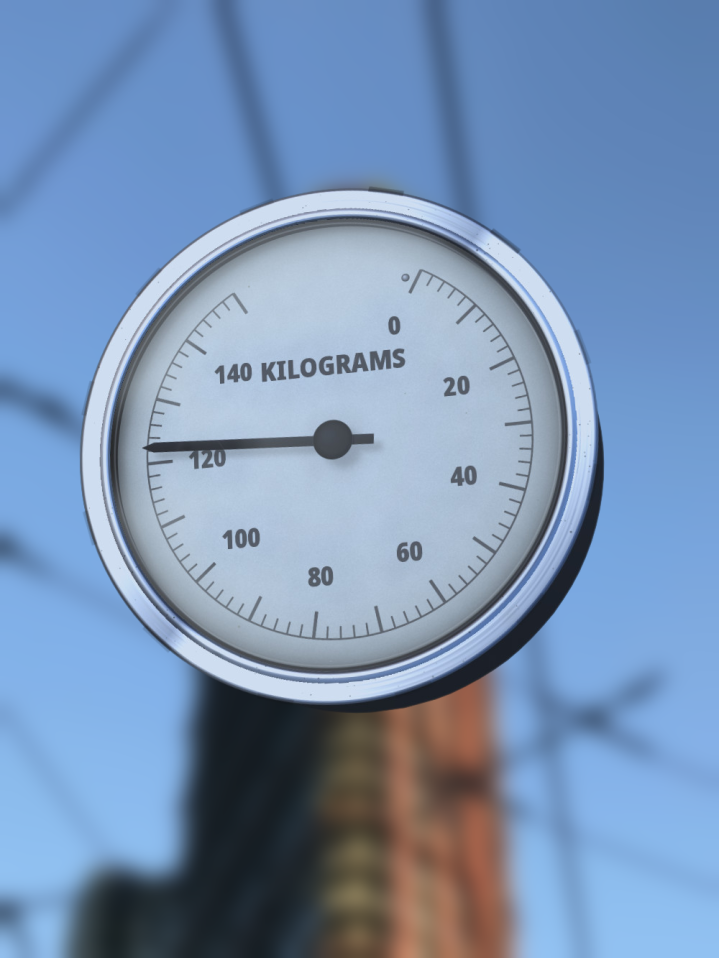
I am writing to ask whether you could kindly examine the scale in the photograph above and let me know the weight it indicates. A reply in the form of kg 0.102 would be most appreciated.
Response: kg 122
